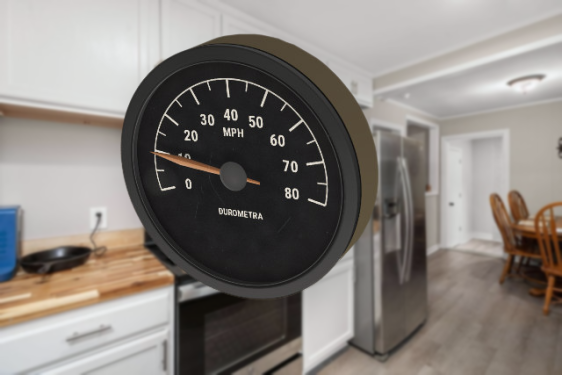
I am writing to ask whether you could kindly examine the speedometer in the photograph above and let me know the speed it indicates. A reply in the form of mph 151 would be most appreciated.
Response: mph 10
